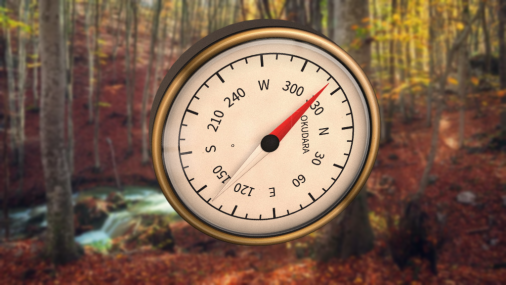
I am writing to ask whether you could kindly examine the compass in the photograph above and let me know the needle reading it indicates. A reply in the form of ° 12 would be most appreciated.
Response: ° 320
